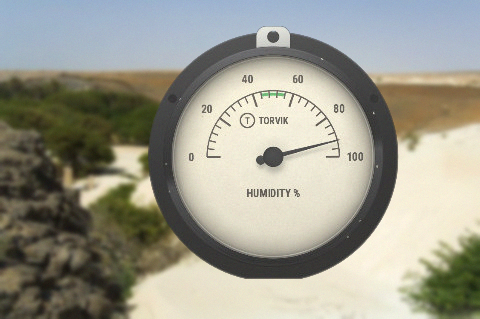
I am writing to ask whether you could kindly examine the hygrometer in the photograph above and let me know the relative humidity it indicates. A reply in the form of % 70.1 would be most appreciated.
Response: % 92
